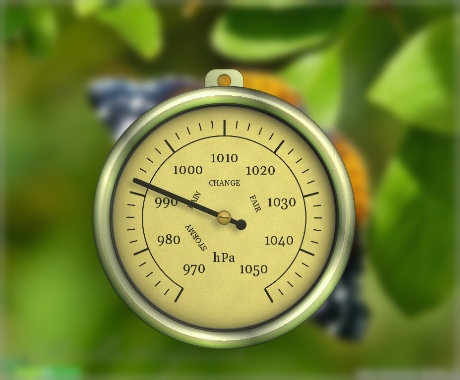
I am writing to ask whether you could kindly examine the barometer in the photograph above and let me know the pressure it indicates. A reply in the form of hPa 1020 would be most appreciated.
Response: hPa 992
